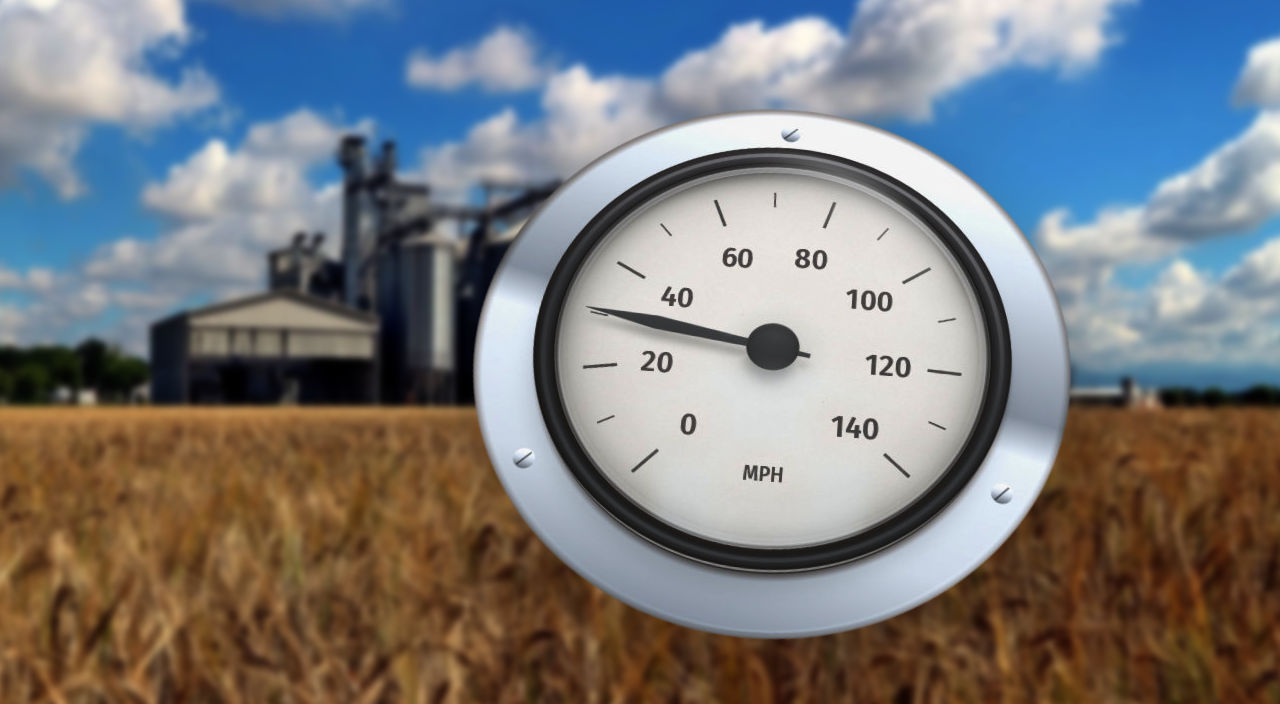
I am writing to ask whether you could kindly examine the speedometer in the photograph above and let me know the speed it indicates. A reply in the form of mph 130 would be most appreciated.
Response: mph 30
